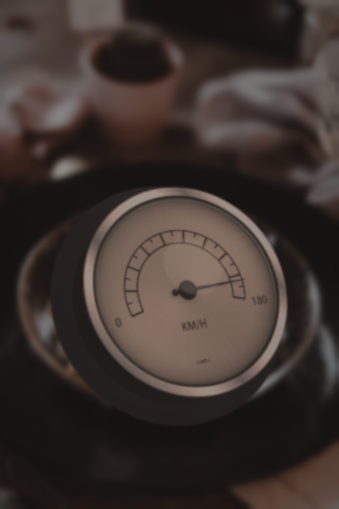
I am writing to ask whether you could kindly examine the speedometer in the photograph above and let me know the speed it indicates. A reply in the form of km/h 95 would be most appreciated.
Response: km/h 165
